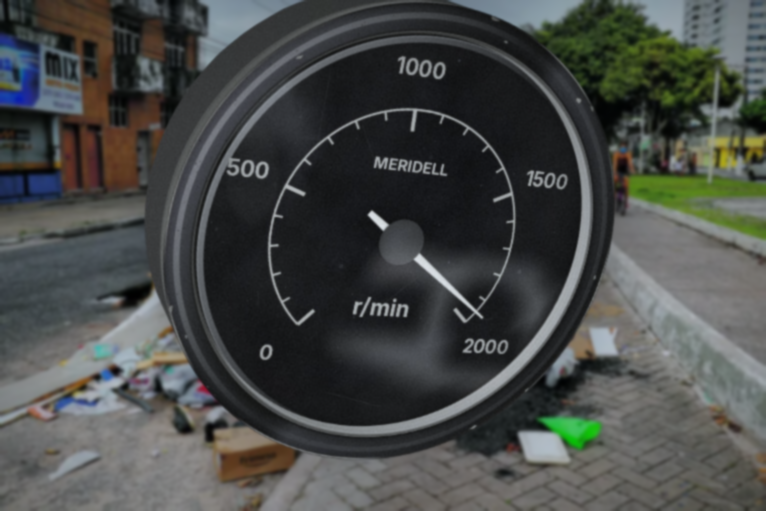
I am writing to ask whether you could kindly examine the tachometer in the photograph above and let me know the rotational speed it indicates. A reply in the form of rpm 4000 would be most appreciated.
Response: rpm 1950
